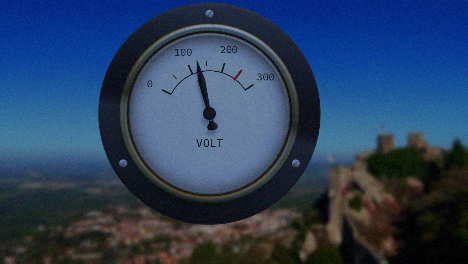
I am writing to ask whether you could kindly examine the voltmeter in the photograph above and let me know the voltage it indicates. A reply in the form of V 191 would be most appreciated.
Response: V 125
